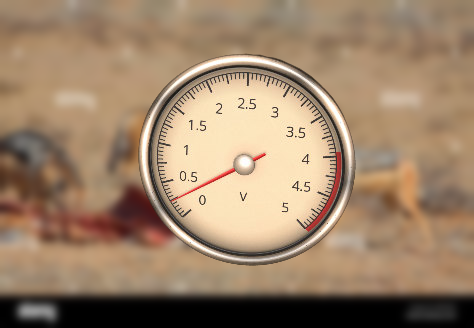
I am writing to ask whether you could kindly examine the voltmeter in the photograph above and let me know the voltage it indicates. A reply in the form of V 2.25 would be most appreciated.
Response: V 0.25
